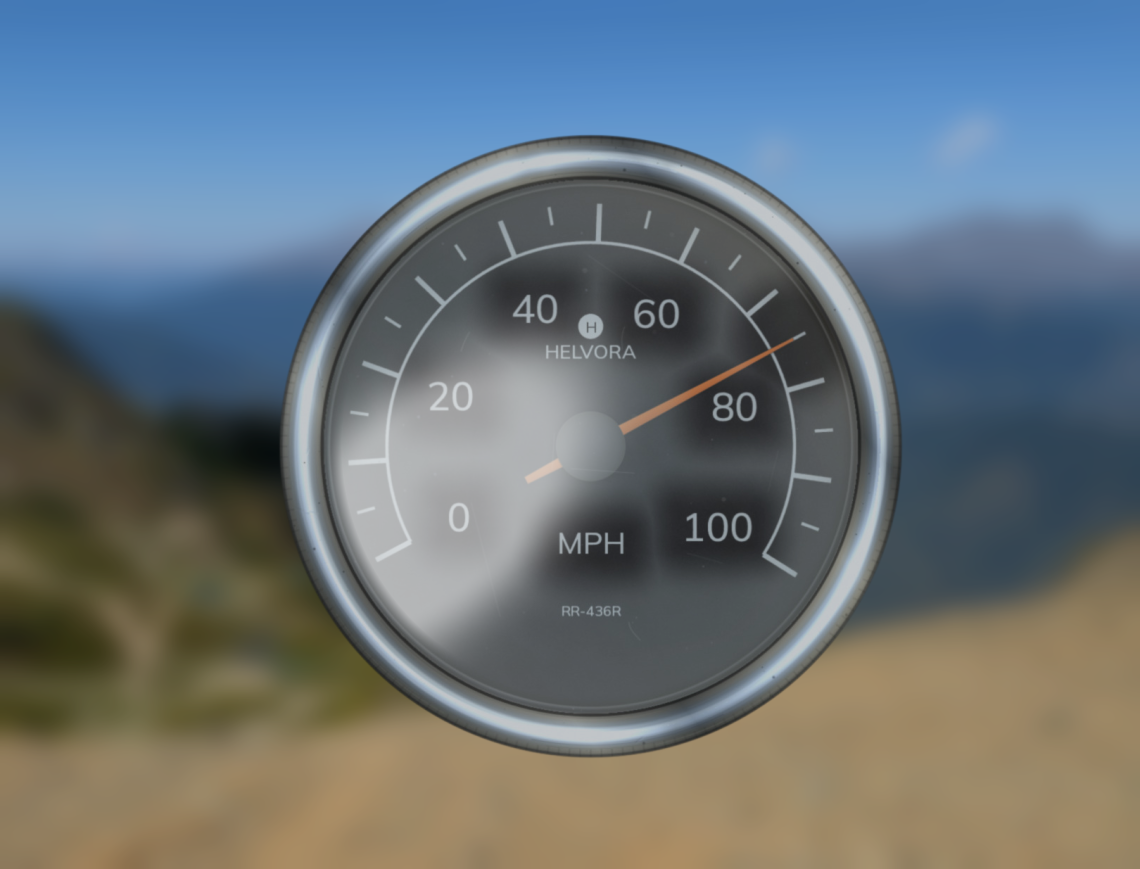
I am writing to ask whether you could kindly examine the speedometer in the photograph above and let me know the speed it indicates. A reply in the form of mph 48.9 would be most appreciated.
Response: mph 75
